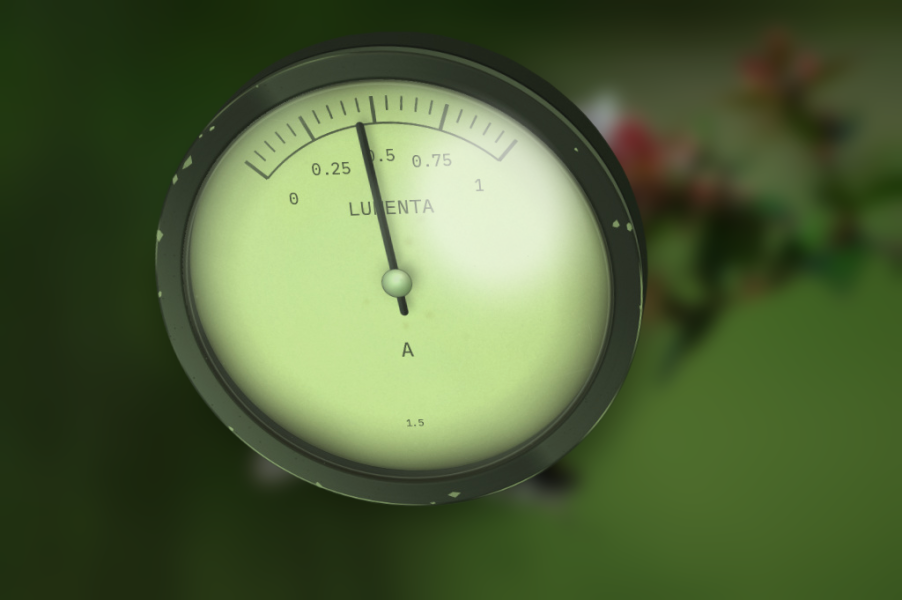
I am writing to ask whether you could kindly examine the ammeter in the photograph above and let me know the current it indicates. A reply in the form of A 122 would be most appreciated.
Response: A 0.45
